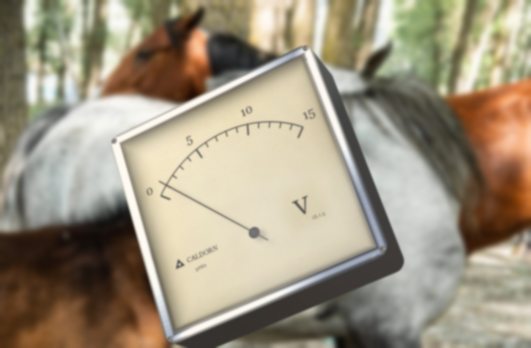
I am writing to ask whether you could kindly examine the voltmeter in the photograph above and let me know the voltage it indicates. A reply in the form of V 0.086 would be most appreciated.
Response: V 1
